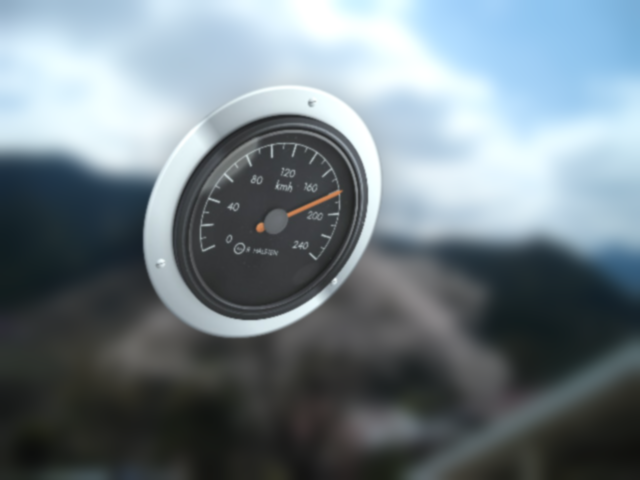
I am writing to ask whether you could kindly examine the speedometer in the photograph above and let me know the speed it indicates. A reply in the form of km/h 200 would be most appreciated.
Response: km/h 180
